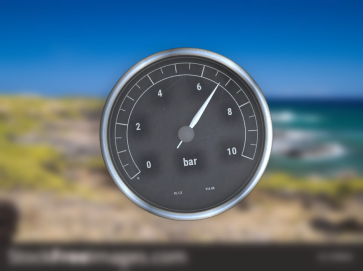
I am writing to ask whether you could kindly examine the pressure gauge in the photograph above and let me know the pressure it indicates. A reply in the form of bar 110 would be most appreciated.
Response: bar 6.75
